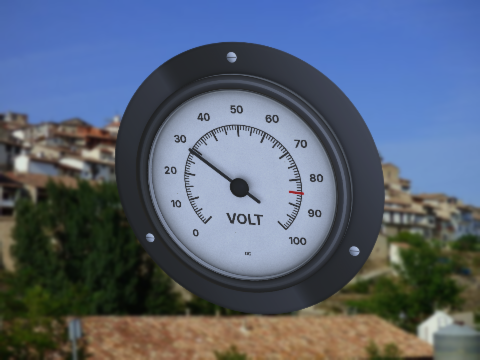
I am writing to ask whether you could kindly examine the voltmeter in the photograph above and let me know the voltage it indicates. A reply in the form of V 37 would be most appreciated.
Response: V 30
